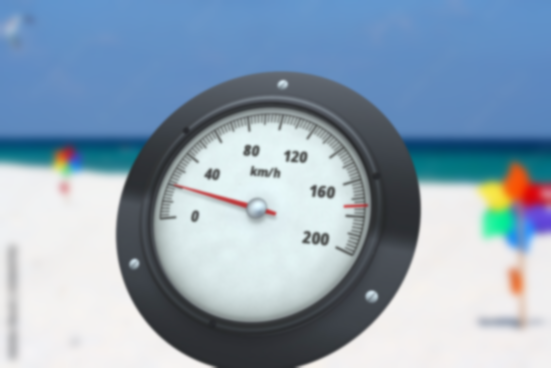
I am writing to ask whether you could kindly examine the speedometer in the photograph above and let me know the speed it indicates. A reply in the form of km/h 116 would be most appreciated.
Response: km/h 20
